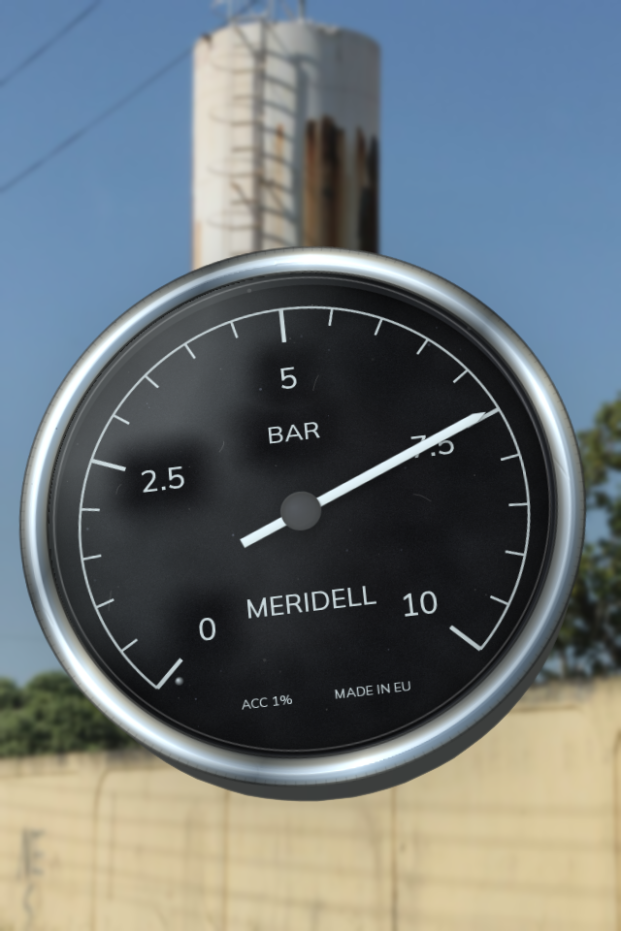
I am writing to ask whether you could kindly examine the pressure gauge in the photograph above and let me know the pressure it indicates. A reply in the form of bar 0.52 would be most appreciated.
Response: bar 7.5
